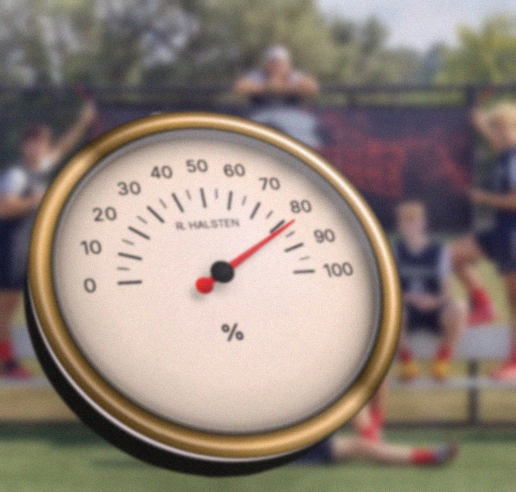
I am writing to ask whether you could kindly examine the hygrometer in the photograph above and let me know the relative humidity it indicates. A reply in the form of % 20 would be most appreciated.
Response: % 82.5
